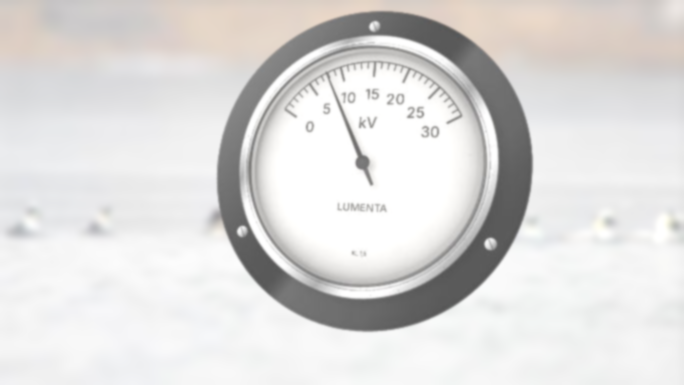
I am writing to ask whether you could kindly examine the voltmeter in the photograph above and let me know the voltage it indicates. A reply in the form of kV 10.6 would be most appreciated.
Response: kV 8
